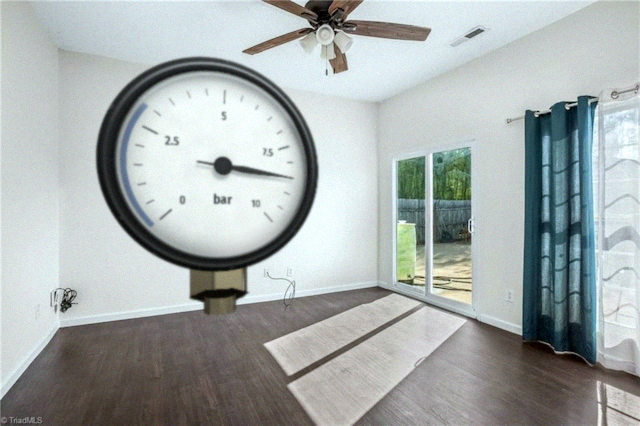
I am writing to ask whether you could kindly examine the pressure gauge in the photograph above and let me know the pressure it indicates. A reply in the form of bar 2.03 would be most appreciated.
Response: bar 8.5
